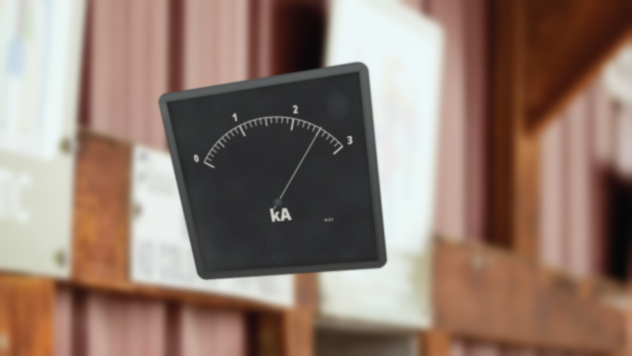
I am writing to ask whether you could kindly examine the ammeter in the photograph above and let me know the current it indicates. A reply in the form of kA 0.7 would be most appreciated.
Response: kA 2.5
